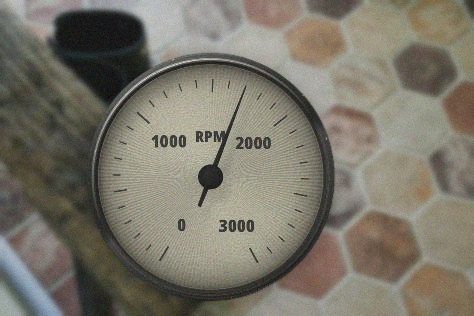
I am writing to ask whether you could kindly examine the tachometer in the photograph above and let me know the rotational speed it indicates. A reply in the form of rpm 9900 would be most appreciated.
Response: rpm 1700
